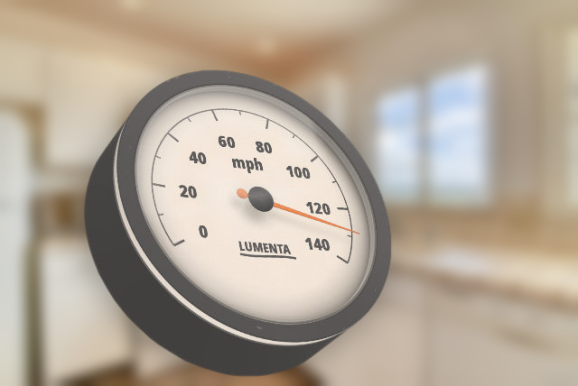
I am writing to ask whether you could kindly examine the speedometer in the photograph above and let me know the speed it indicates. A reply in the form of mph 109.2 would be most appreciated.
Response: mph 130
